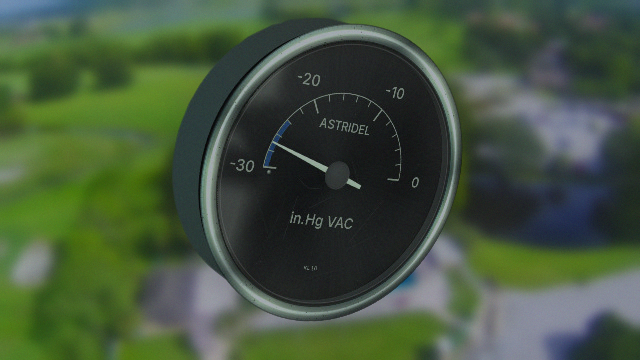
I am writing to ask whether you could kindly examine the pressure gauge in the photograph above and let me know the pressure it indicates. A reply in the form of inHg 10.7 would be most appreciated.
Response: inHg -27
